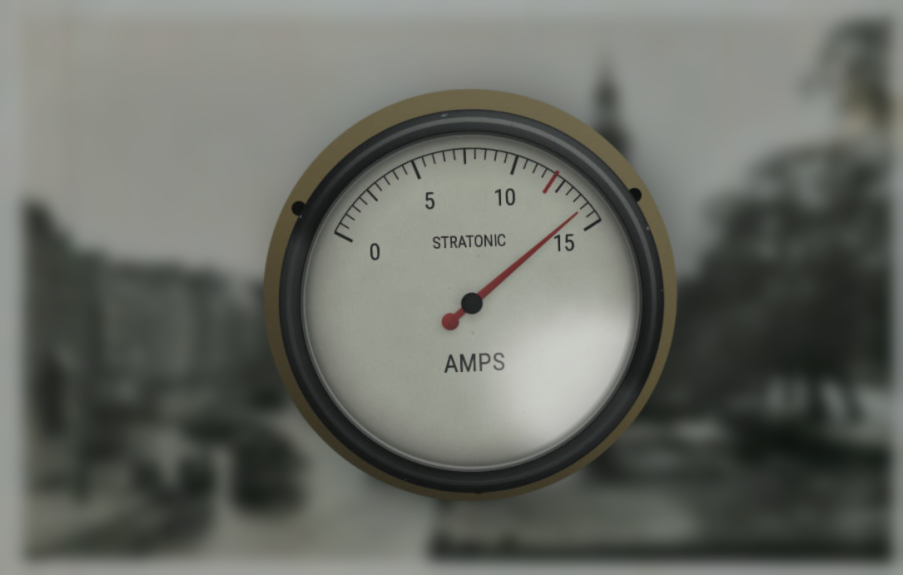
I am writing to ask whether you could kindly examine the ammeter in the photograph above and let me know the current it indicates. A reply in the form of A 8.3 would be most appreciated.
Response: A 14
